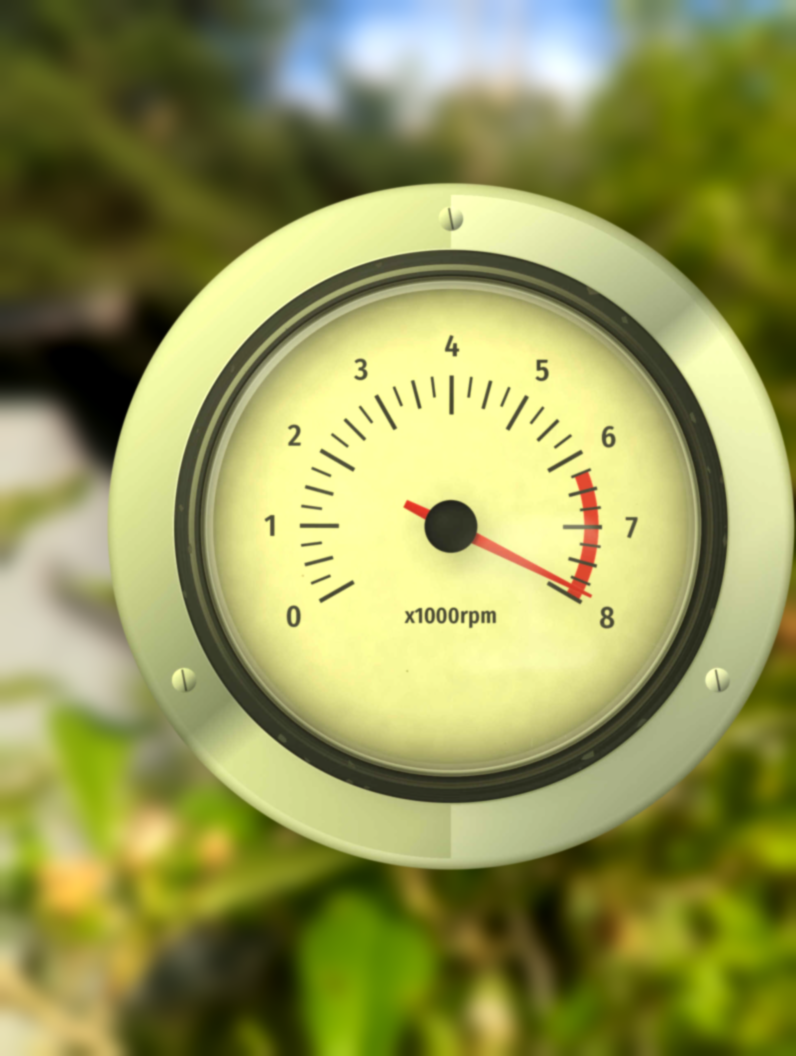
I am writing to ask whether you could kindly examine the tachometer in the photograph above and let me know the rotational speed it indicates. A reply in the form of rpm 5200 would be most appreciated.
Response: rpm 7875
